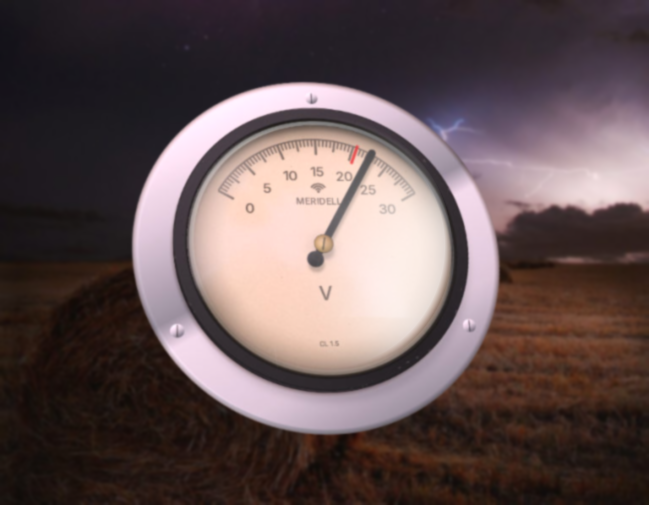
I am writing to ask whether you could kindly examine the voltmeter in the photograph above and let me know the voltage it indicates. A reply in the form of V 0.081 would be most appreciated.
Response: V 22.5
